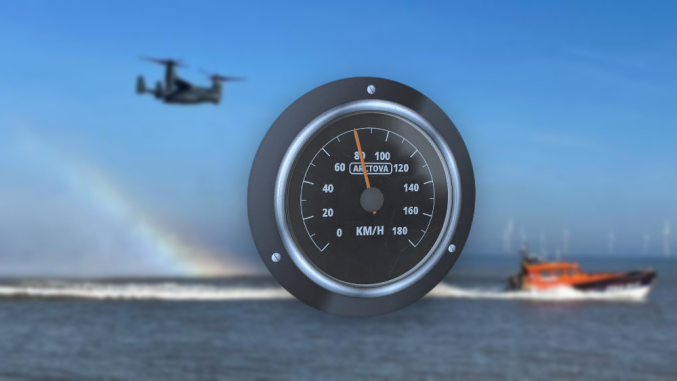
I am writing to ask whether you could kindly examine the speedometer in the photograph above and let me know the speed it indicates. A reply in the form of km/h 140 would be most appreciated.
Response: km/h 80
